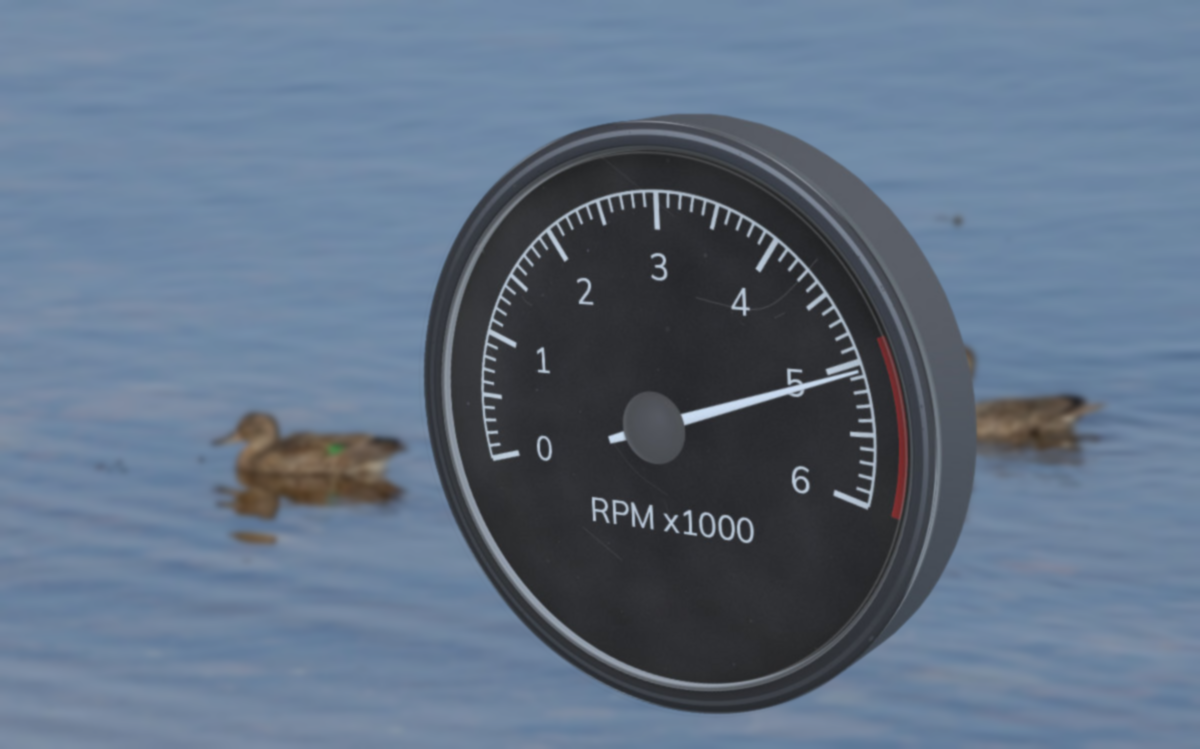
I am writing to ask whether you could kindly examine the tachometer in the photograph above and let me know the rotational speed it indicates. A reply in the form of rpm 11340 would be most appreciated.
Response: rpm 5050
